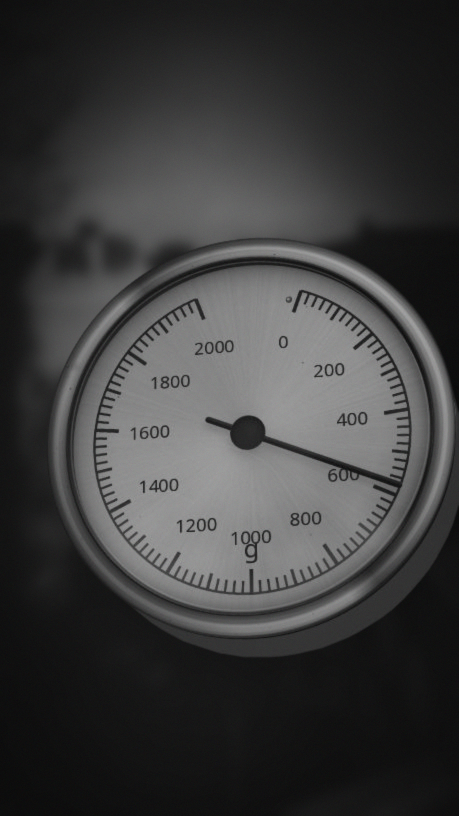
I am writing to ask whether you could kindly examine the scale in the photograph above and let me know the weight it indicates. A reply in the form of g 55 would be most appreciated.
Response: g 580
